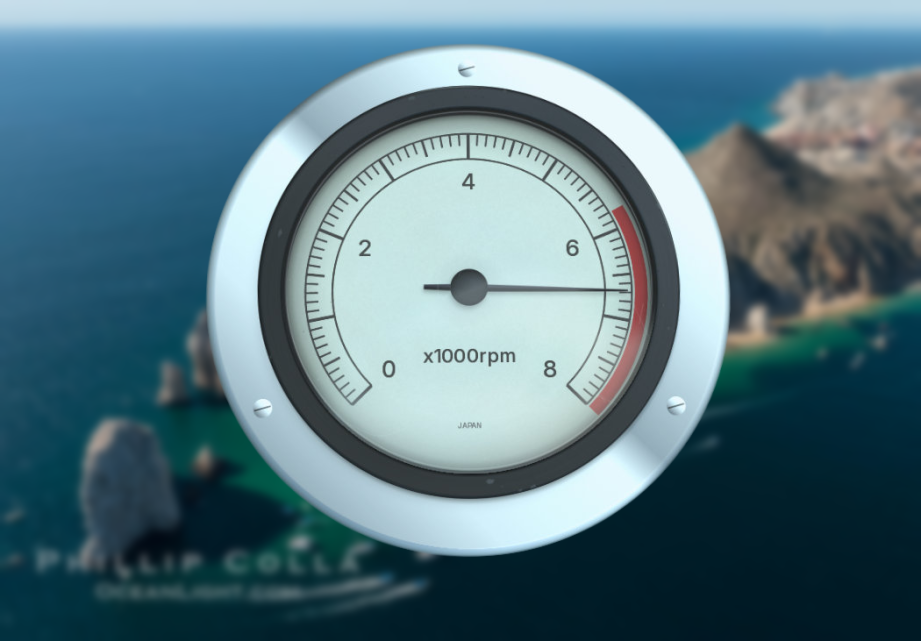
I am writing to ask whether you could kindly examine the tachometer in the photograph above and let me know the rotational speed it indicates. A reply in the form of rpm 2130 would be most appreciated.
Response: rpm 6700
